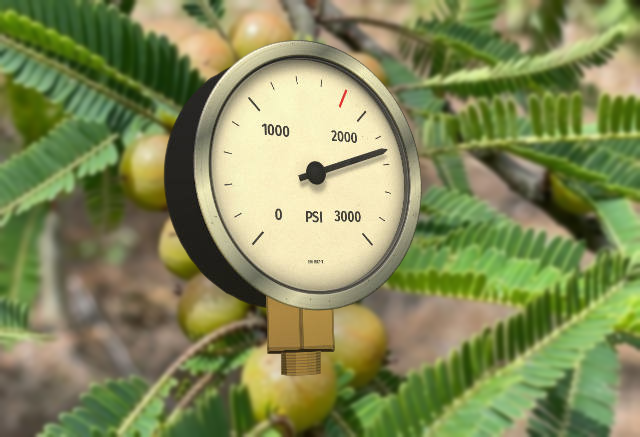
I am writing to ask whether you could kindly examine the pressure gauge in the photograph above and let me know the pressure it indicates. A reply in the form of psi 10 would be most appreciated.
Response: psi 2300
